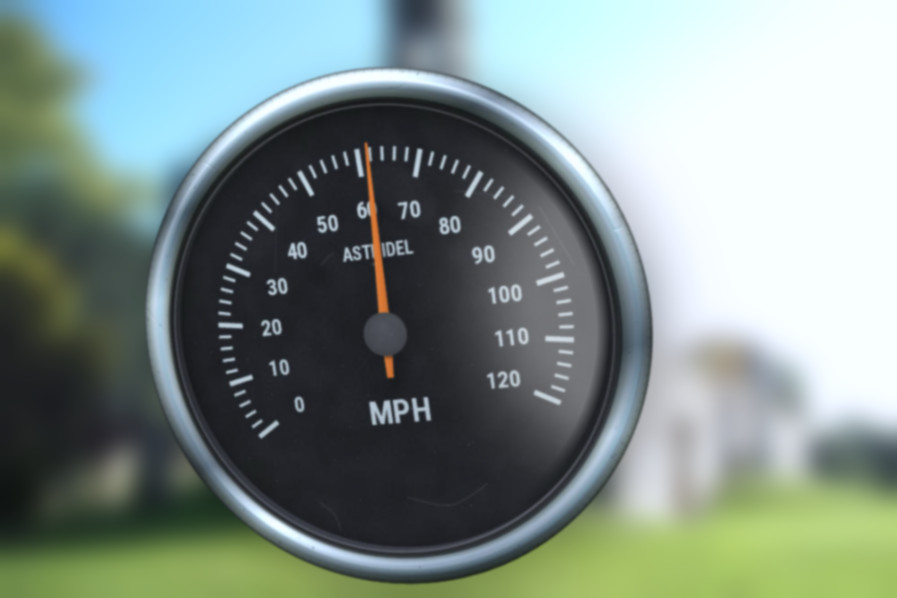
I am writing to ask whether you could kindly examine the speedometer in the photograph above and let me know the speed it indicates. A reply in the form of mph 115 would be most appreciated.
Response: mph 62
